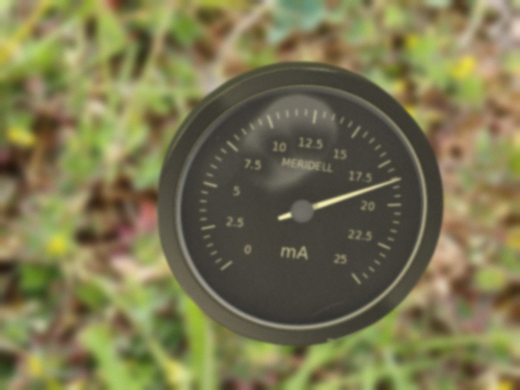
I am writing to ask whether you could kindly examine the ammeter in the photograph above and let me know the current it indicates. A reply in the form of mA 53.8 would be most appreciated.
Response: mA 18.5
